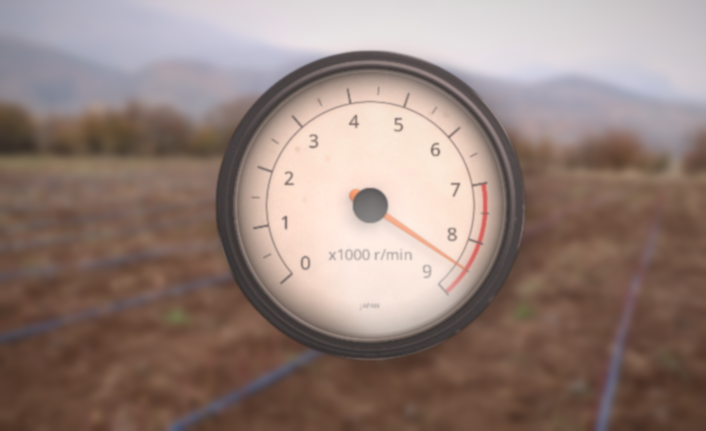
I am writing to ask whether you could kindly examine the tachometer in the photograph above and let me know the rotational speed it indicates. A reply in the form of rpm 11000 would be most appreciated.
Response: rpm 8500
